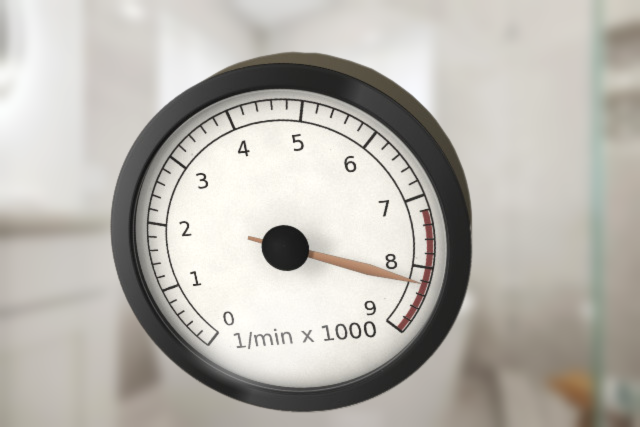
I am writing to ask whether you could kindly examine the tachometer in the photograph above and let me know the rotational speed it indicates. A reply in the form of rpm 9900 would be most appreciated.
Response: rpm 8200
